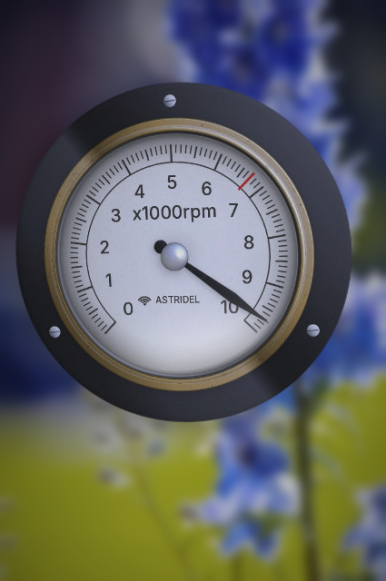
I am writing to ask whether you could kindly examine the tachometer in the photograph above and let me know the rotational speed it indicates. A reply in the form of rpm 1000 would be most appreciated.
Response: rpm 9700
